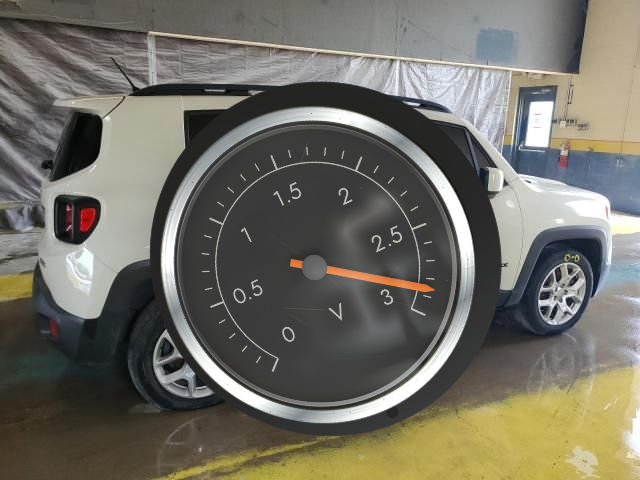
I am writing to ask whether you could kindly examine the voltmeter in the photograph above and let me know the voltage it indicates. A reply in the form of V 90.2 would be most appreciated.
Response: V 2.85
